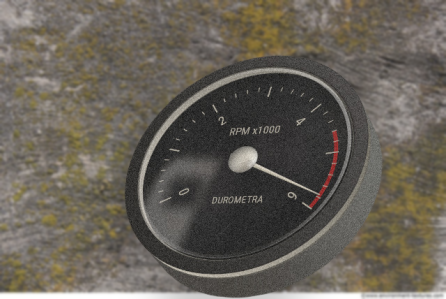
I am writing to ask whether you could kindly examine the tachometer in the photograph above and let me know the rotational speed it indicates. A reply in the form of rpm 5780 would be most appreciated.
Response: rpm 5800
